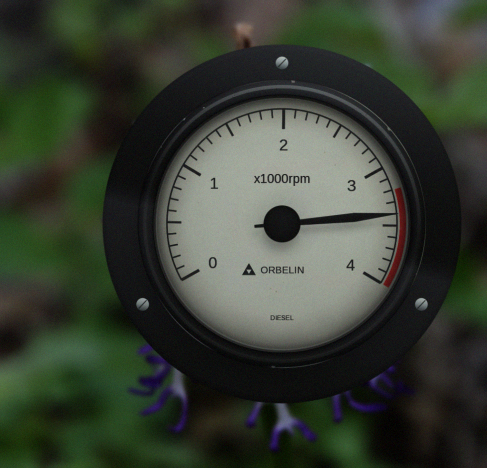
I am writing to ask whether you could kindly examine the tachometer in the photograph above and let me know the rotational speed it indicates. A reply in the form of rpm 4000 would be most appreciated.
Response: rpm 3400
